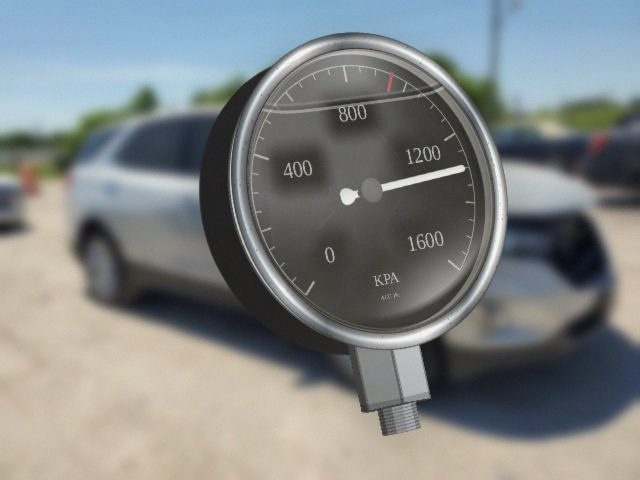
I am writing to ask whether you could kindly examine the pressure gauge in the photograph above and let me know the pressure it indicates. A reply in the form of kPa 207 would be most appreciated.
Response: kPa 1300
